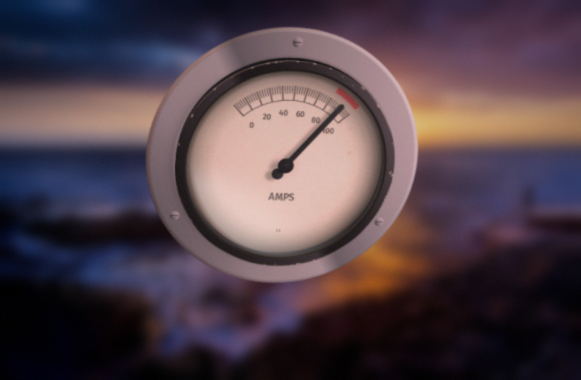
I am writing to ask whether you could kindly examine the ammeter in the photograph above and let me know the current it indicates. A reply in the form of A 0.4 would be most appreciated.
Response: A 90
